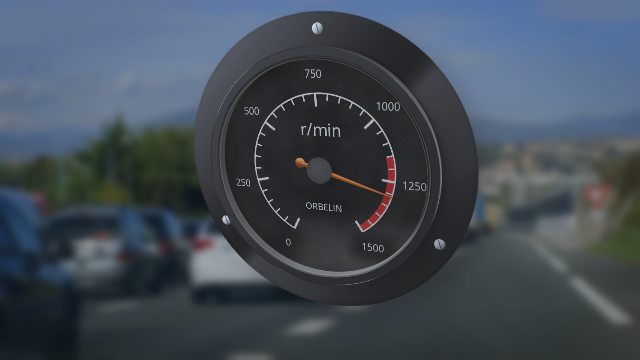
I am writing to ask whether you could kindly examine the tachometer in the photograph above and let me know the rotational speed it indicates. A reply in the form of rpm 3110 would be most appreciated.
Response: rpm 1300
